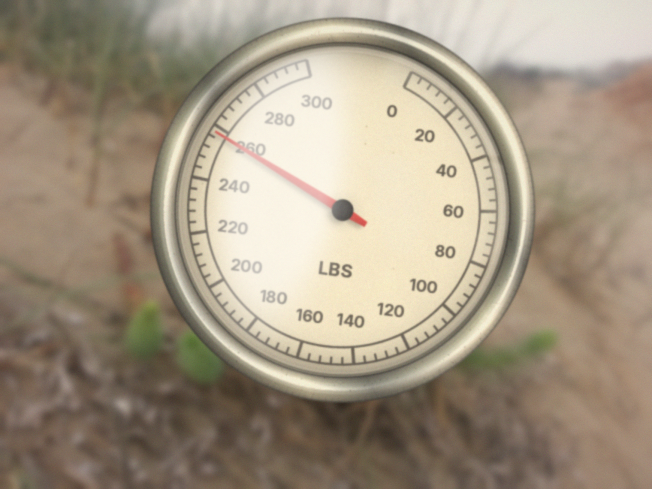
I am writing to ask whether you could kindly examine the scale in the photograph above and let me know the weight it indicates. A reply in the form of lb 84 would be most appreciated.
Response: lb 258
